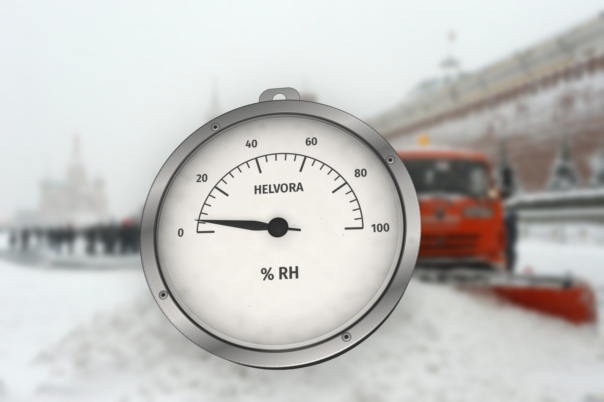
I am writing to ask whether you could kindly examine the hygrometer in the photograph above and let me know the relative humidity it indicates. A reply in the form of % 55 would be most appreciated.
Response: % 4
